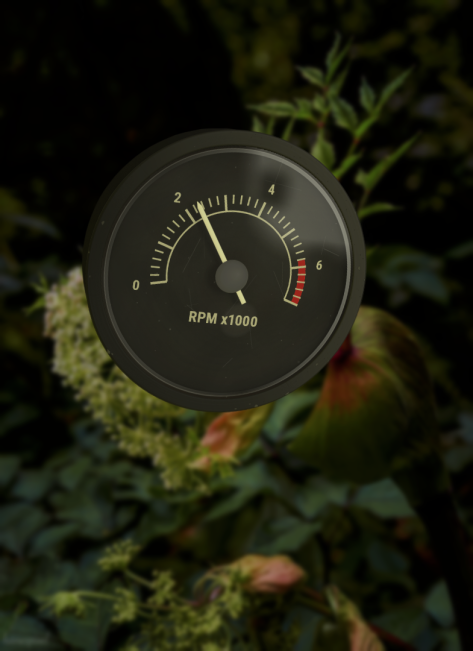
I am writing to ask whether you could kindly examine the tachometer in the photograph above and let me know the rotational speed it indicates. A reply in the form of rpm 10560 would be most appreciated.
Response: rpm 2300
